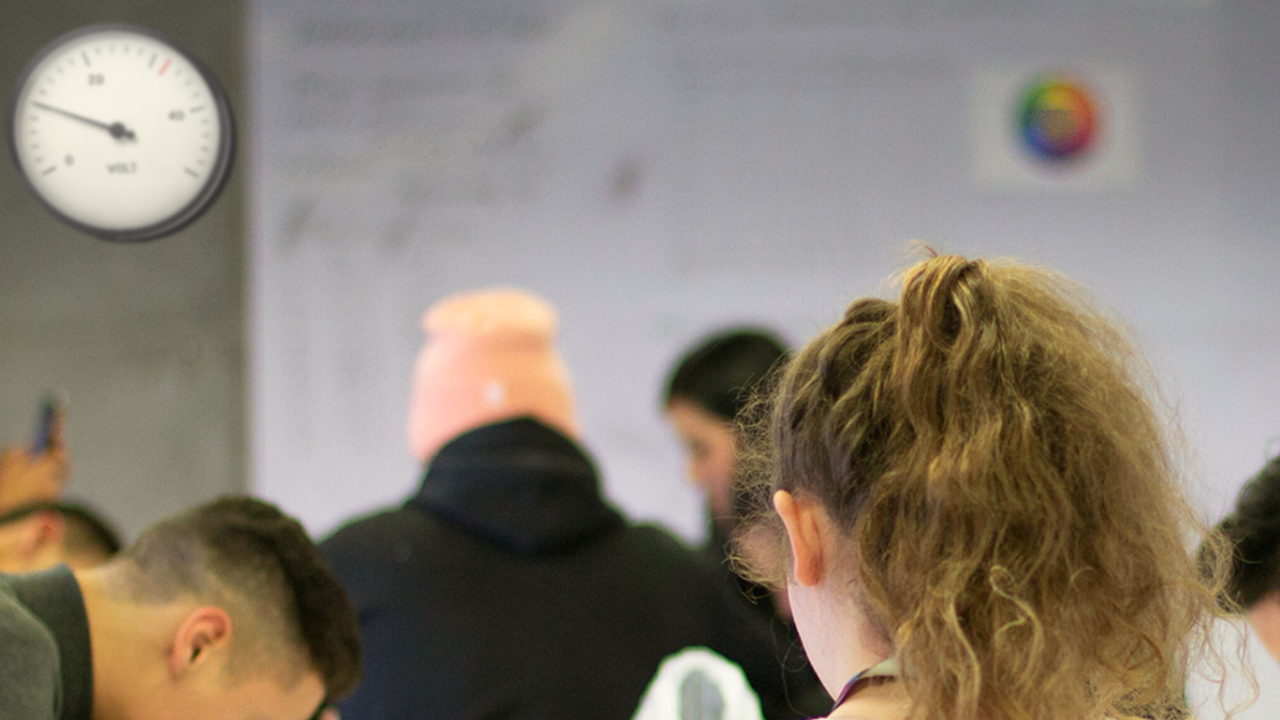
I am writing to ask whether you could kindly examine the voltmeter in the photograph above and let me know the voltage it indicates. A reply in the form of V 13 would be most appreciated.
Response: V 10
